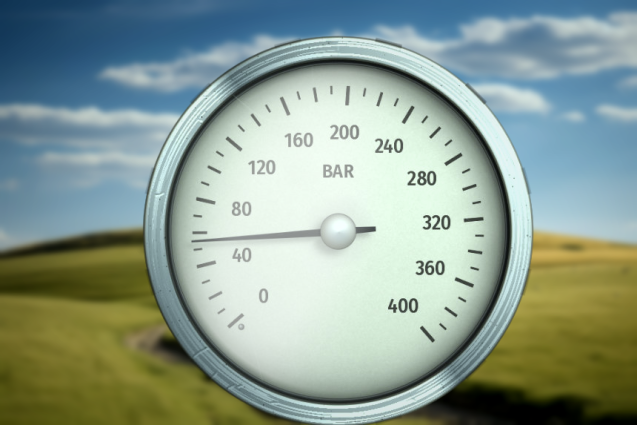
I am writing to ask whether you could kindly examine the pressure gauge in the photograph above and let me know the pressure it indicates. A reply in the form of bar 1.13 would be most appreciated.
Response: bar 55
